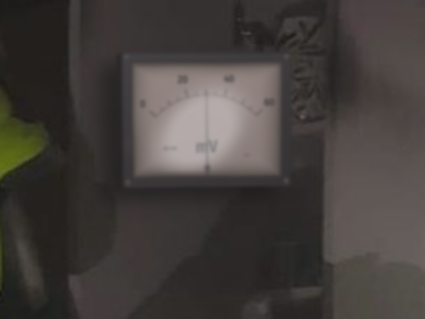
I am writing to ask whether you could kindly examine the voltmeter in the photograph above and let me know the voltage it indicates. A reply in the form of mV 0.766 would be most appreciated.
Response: mV 30
